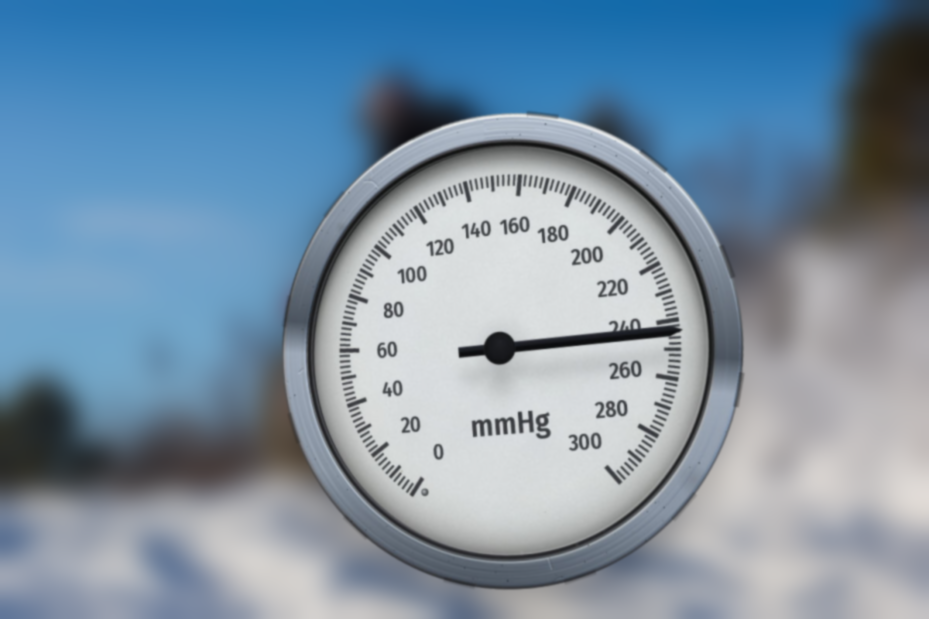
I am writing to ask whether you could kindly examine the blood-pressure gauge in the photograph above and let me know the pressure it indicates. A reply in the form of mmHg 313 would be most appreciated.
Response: mmHg 244
